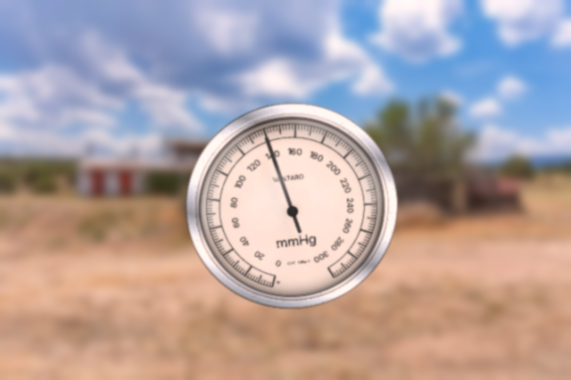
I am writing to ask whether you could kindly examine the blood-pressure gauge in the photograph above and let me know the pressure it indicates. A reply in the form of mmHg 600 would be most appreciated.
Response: mmHg 140
